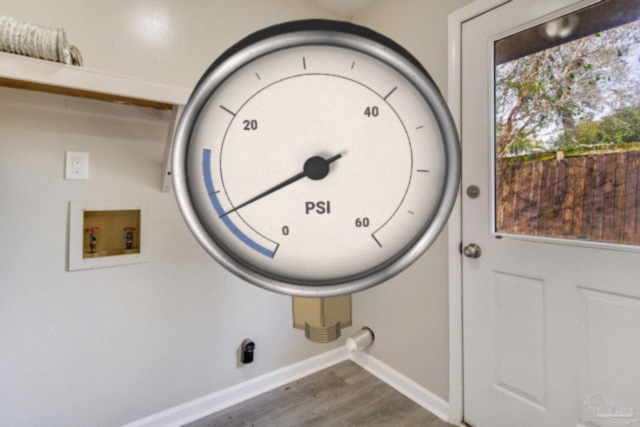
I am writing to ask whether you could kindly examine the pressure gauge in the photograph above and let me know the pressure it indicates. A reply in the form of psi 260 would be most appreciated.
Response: psi 7.5
